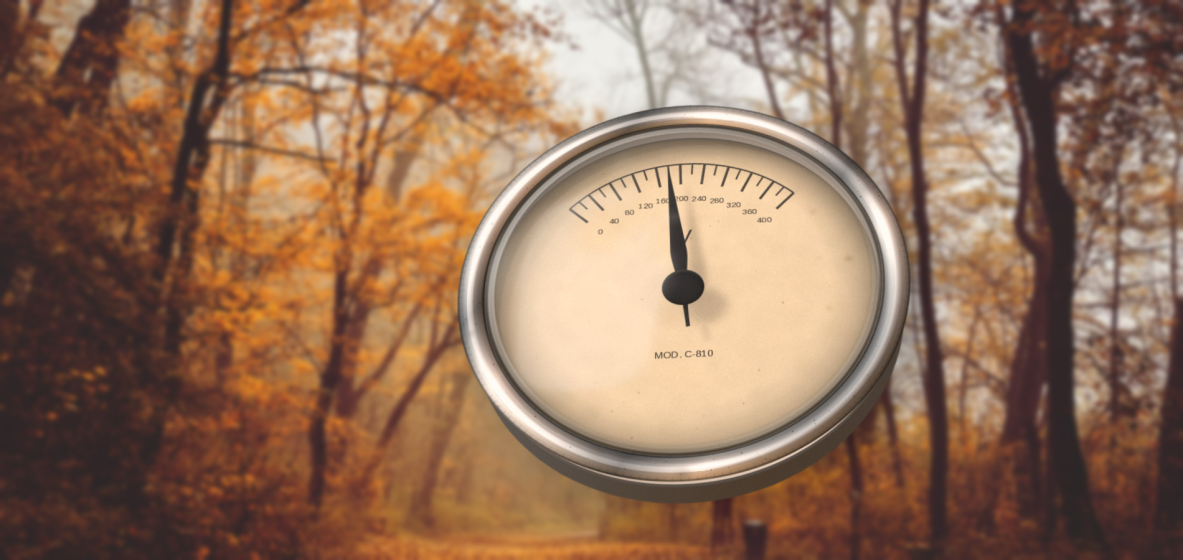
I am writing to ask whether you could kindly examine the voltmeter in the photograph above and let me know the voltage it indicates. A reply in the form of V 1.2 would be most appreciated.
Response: V 180
